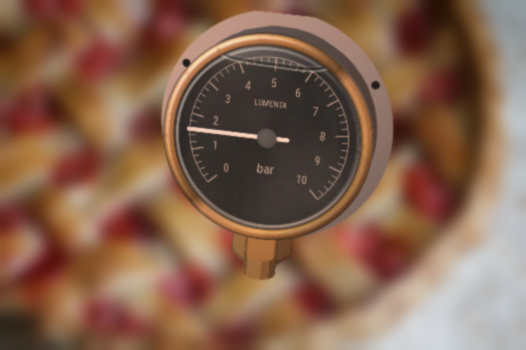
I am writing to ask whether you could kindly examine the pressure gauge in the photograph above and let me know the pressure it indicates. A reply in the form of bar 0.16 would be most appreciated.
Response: bar 1.6
